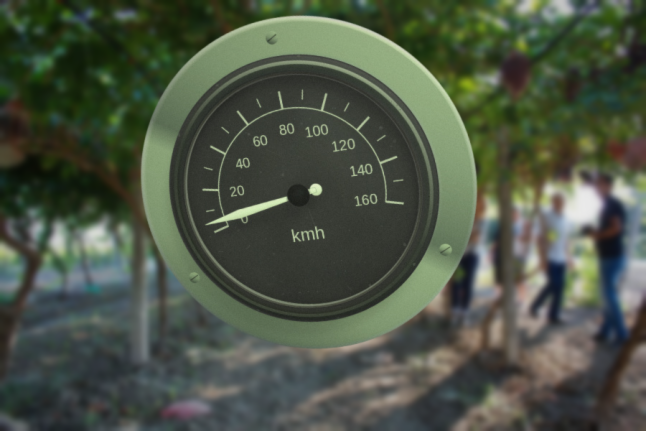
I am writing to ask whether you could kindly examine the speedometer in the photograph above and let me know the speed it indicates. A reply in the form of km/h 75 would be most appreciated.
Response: km/h 5
